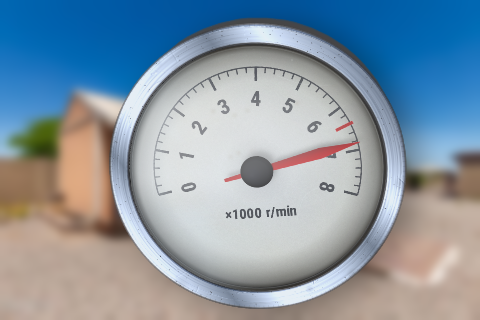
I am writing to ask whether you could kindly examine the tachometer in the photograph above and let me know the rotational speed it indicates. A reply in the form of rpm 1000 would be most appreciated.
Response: rpm 6800
